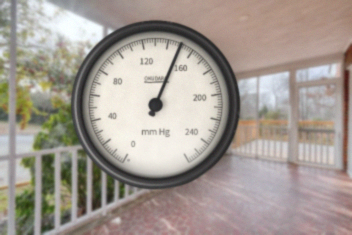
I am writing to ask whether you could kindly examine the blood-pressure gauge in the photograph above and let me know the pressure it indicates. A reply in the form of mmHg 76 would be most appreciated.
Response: mmHg 150
